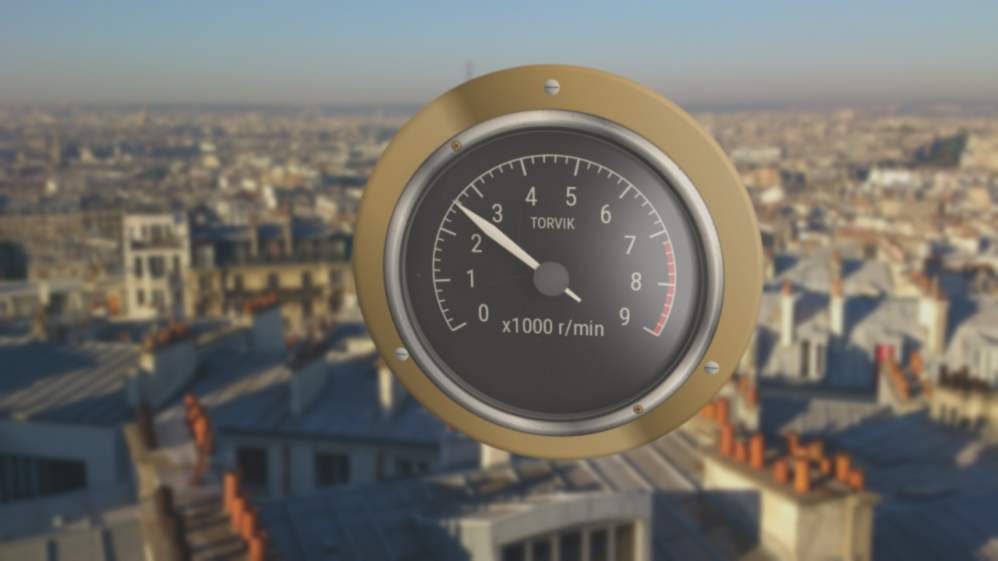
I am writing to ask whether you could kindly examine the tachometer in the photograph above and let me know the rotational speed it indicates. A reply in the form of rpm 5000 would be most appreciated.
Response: rpm 2600
